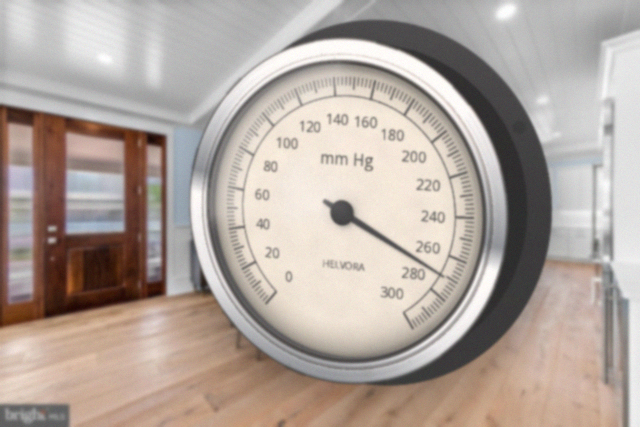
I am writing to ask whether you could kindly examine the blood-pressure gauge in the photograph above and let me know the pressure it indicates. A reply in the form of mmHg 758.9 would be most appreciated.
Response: mmHg 270
